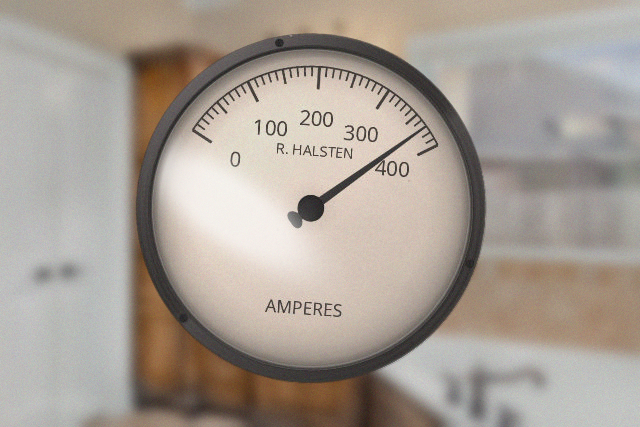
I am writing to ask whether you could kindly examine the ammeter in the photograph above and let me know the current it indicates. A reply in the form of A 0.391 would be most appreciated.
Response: A 370
